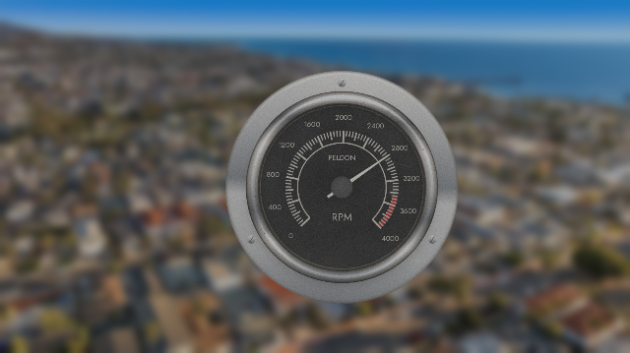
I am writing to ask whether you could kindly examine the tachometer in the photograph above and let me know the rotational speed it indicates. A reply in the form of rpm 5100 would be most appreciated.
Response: rpm 2800
